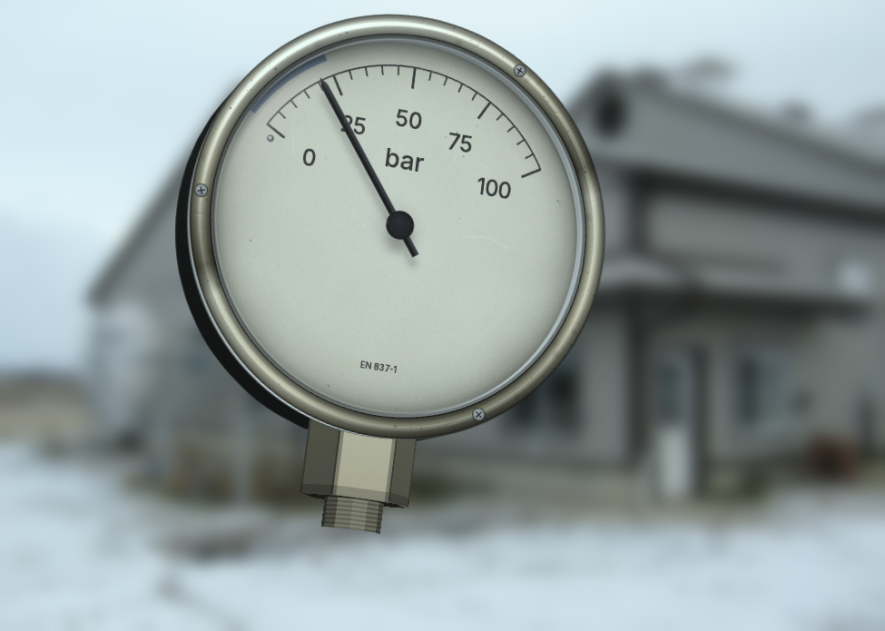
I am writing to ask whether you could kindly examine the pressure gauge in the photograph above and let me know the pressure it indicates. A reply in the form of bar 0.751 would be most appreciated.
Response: bar 20
